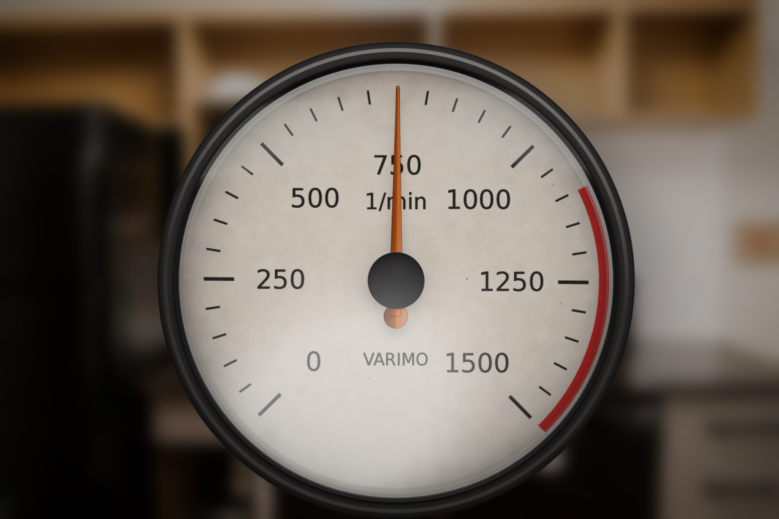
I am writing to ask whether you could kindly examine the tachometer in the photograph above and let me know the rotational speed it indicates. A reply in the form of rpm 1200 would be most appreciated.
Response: rpm 750
